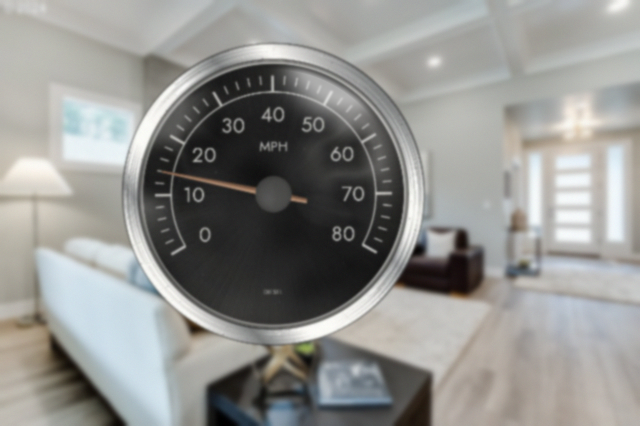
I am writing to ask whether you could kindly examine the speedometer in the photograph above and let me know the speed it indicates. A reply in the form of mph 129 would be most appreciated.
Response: mph 14
